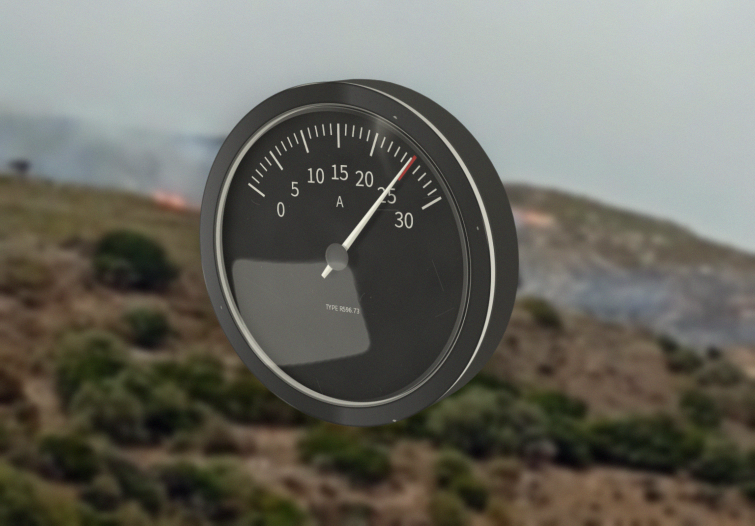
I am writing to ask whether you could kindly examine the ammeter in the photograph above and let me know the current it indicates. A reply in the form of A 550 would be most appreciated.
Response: A 25
